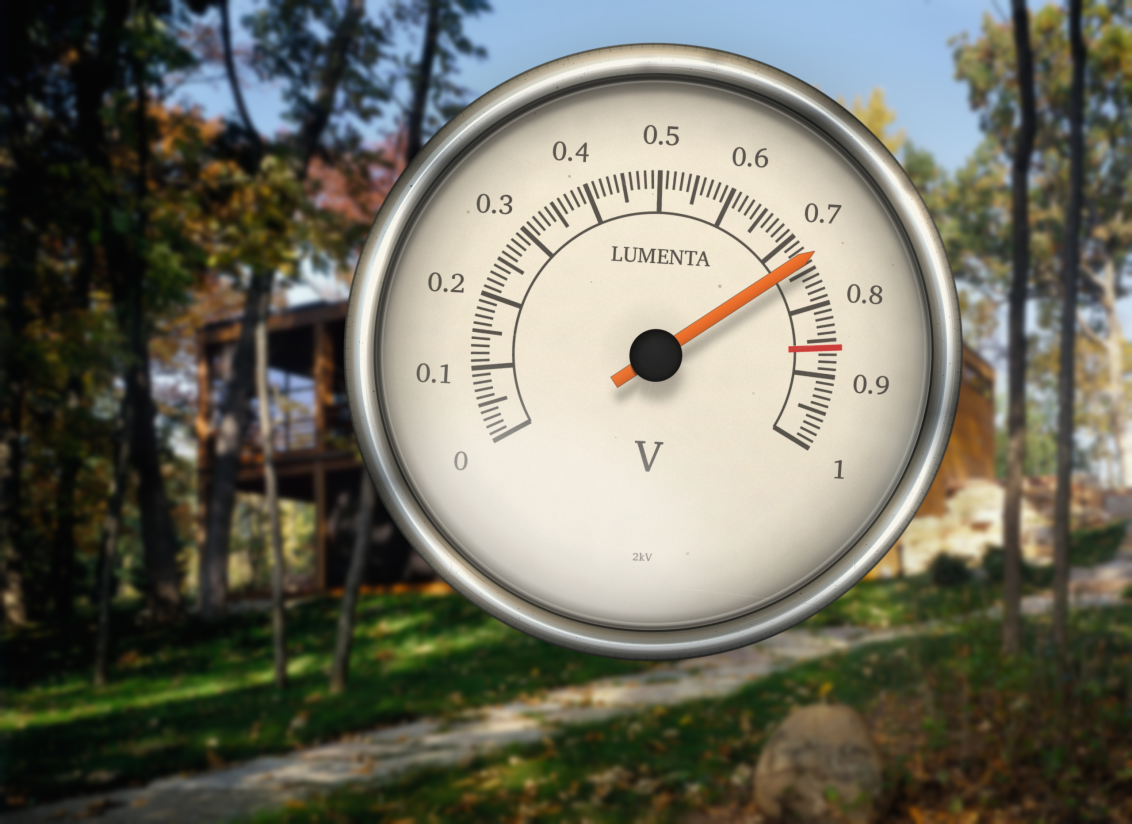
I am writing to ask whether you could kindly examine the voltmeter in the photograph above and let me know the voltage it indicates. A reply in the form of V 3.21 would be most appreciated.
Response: V 0.73
